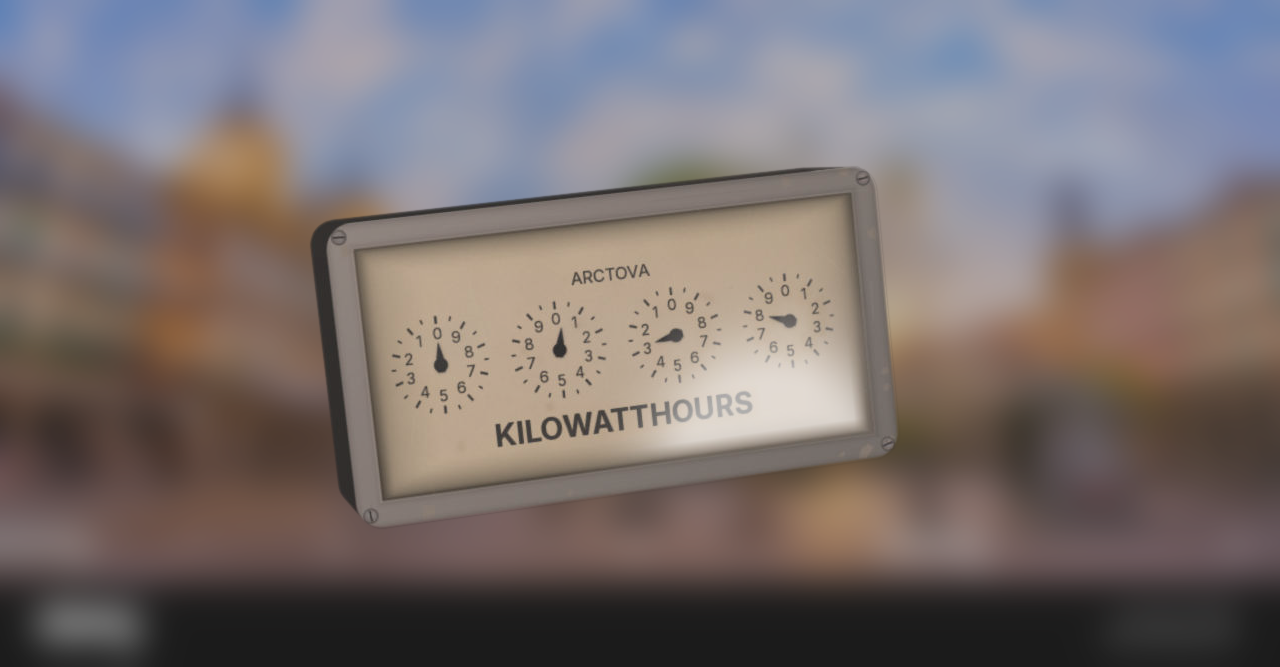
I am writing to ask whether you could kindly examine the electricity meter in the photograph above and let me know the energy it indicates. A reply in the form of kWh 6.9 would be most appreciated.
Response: kWh 28
